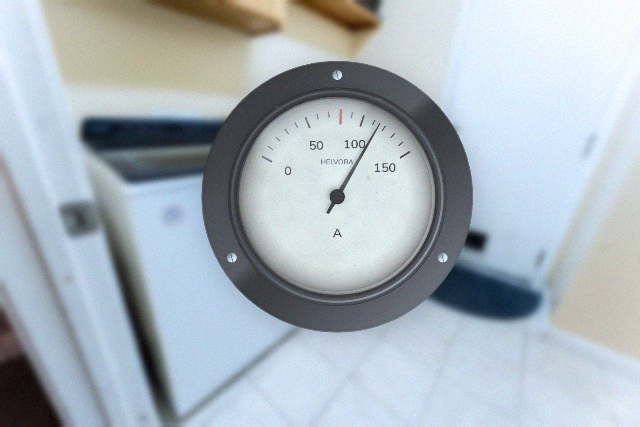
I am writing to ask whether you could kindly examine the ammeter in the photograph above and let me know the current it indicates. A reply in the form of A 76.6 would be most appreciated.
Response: A 115
